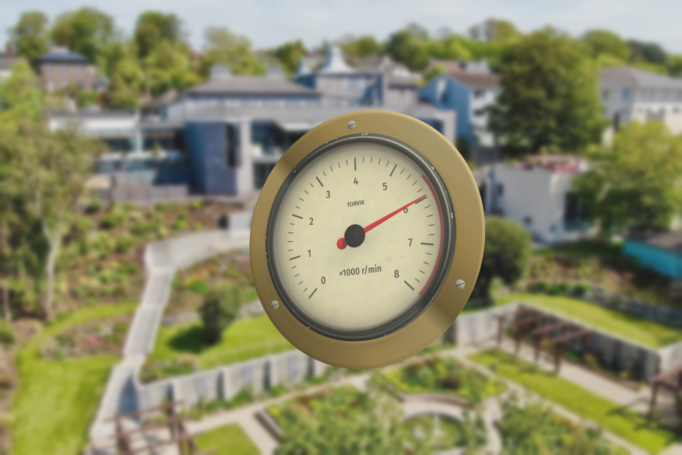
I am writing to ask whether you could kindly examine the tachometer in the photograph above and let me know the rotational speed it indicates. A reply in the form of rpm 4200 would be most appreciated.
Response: rpm 6000
